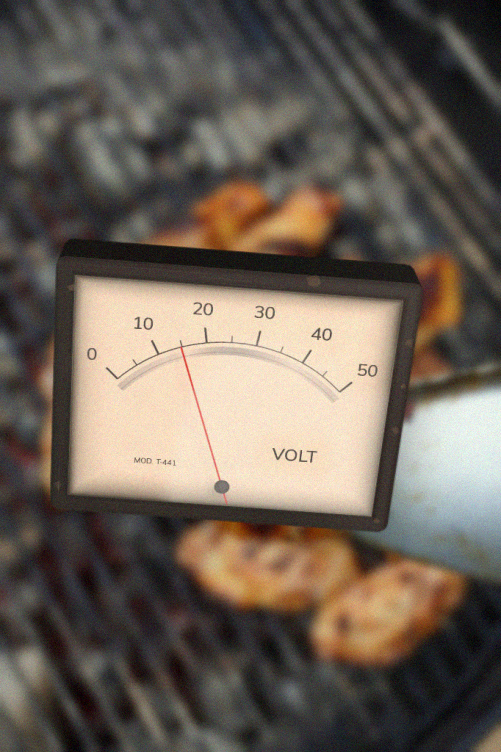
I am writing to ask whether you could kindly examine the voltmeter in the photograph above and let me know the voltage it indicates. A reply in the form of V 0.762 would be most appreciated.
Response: V 15
